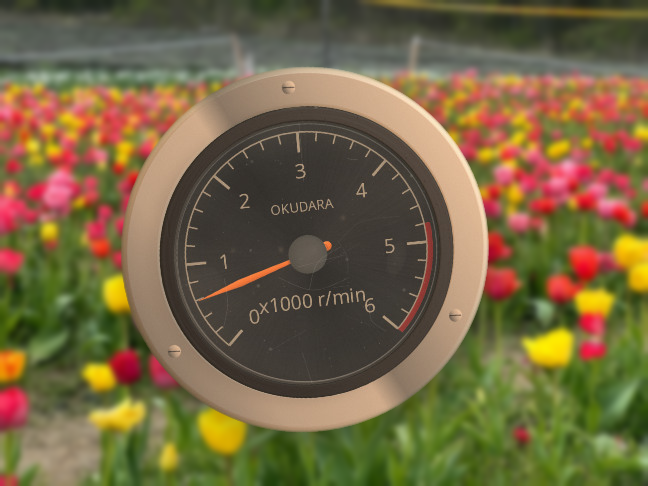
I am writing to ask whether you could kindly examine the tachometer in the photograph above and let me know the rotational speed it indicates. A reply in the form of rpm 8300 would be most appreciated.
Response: rpm 600
